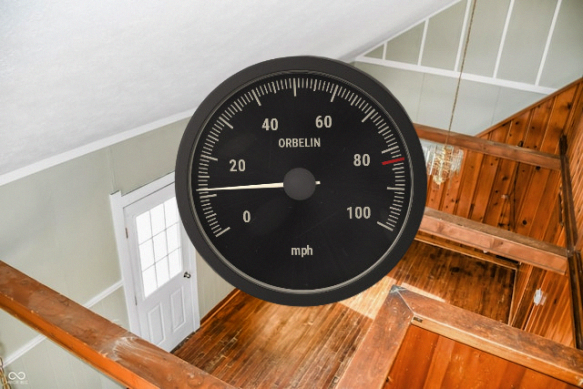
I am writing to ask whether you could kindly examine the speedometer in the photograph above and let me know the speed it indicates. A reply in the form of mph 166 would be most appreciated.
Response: mph 12
